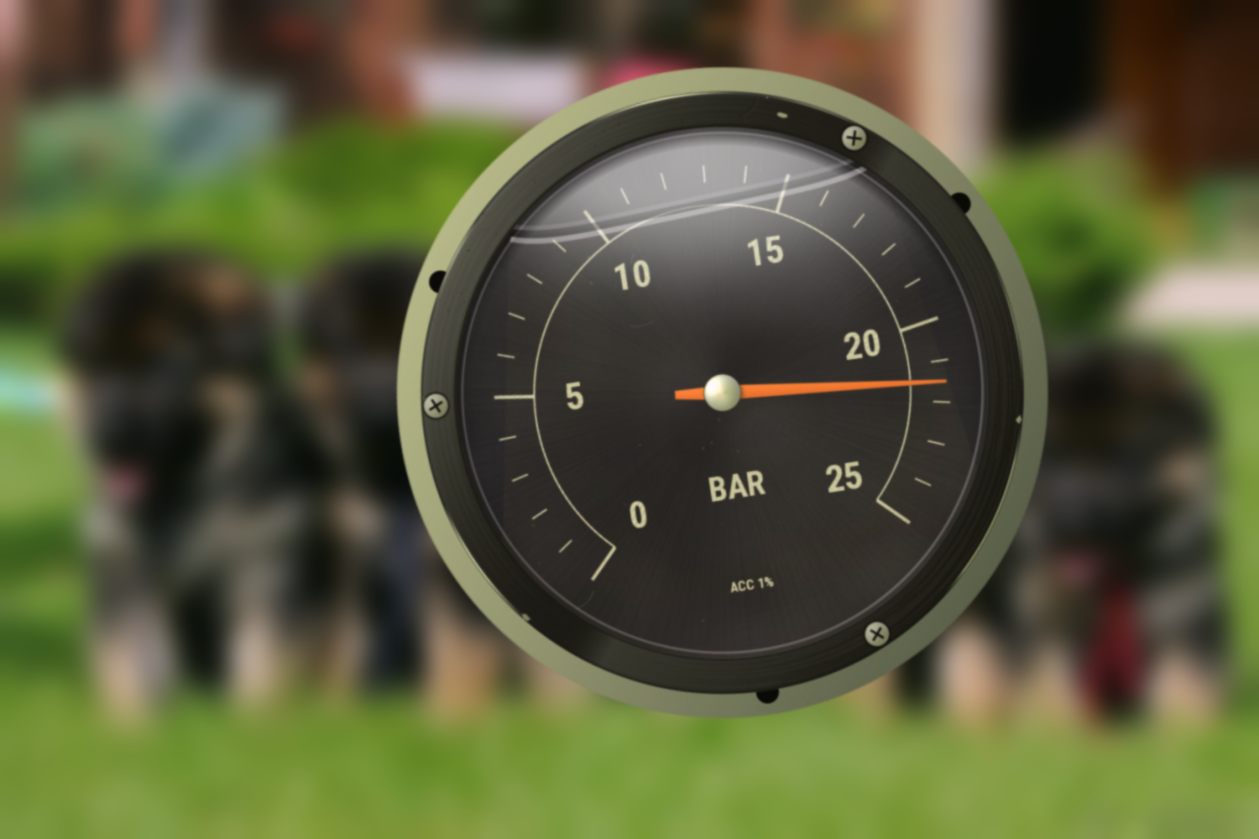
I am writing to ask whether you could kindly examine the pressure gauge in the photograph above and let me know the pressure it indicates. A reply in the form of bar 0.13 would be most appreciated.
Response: bar 21.5
